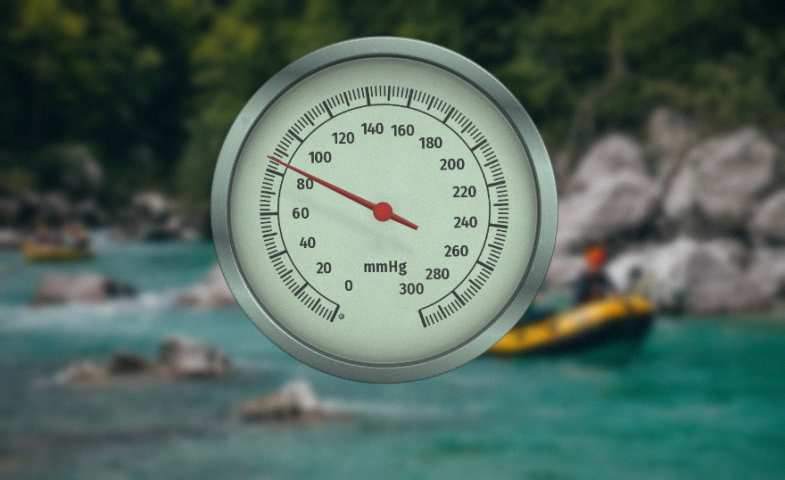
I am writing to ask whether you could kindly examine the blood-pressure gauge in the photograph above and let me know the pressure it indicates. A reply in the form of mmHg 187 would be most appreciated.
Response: mmHg 86
